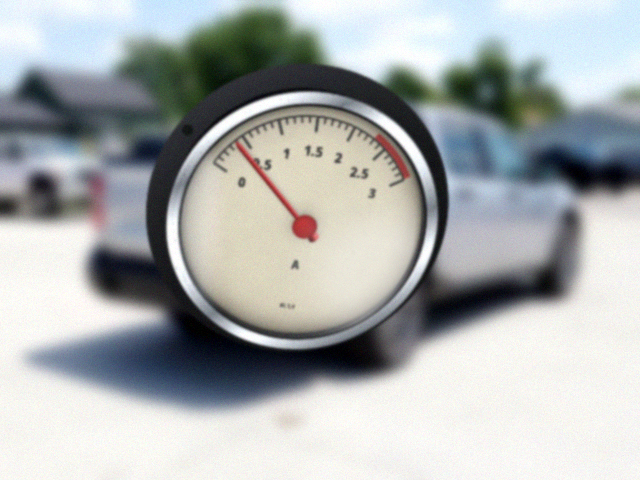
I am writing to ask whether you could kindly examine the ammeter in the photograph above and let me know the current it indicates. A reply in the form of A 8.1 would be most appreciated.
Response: A 0.4
